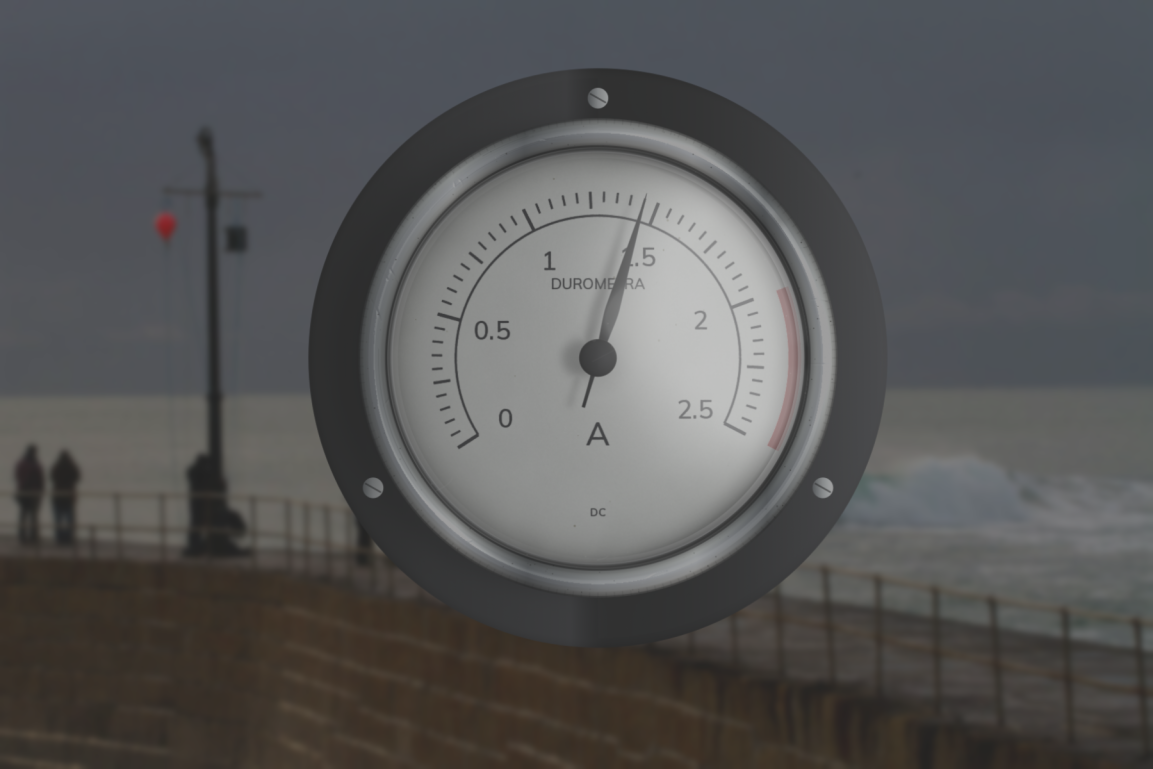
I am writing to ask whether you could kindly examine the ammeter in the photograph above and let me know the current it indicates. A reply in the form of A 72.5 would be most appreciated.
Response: A 1.45
